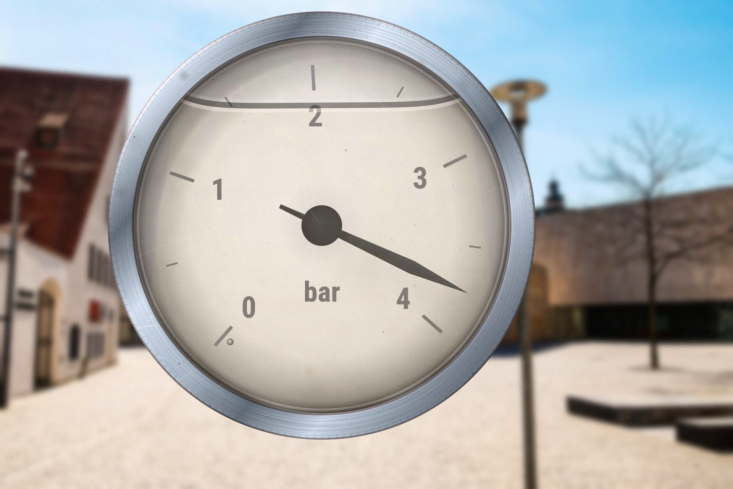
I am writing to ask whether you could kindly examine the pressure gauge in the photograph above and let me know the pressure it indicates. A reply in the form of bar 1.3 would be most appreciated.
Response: bar 3.75
